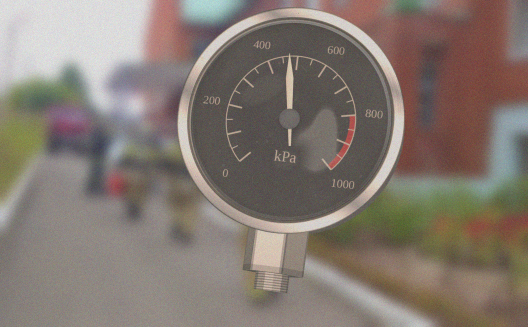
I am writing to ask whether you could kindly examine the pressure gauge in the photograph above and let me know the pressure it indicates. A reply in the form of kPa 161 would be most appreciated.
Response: kPa 475
